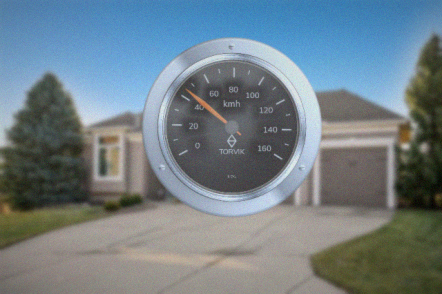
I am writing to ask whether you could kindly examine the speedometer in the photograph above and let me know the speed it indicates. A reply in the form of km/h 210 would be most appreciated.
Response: km/h 45
